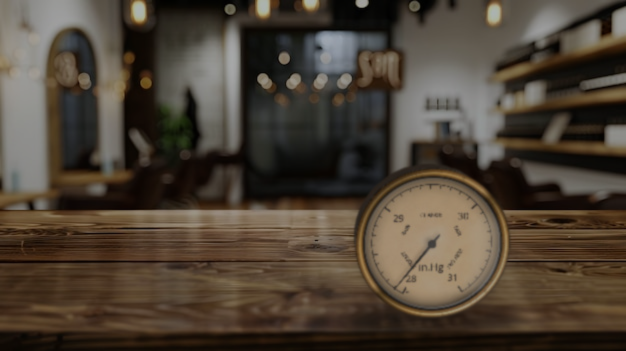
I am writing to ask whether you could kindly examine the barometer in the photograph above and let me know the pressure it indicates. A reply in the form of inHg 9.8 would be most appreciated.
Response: inHg 28.1
